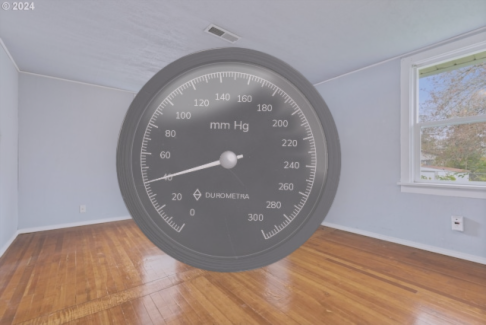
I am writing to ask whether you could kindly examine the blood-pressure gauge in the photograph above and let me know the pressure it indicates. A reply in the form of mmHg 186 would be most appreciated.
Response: mmHg 40
